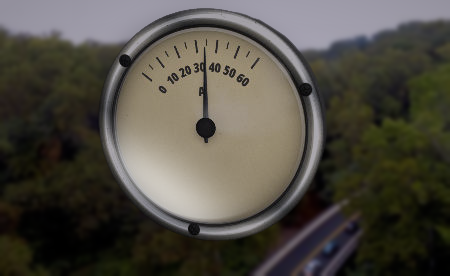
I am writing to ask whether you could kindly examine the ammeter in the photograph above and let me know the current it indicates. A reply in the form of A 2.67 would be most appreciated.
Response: A 35
